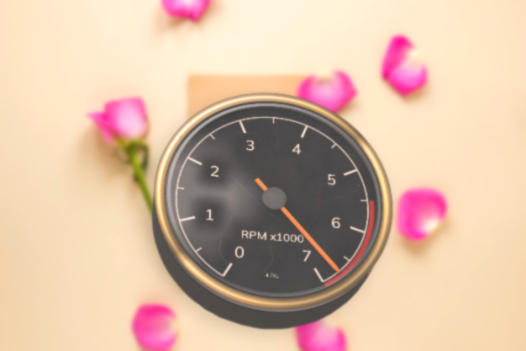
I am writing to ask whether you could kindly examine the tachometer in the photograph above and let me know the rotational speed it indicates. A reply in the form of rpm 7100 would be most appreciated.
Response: rpm 6750
